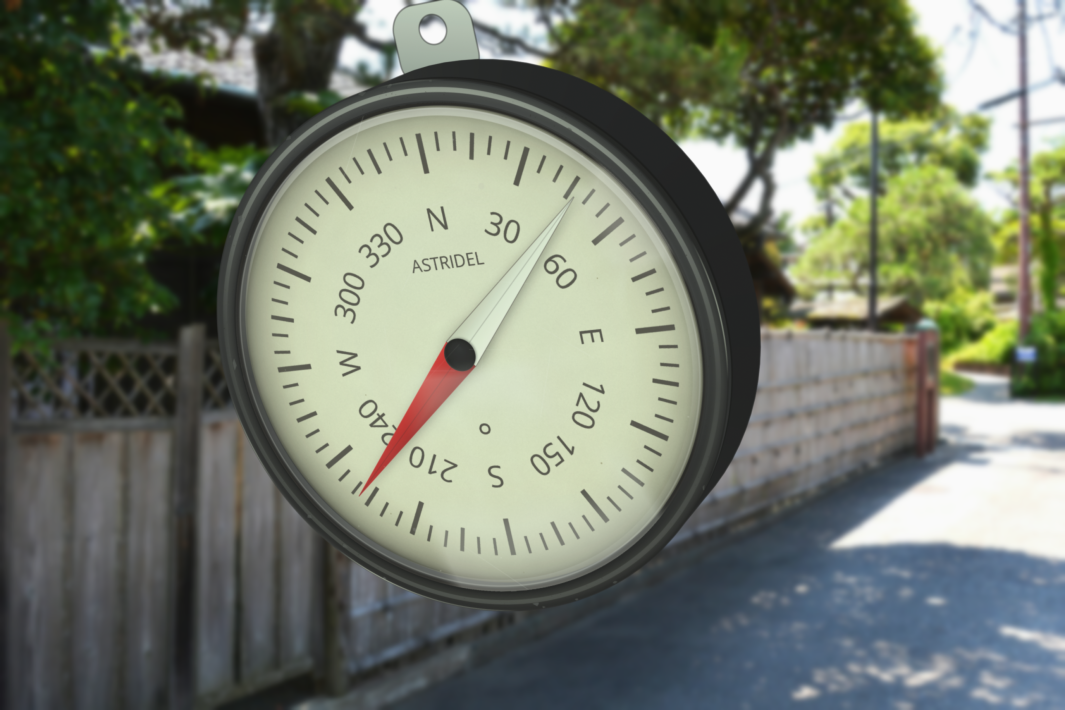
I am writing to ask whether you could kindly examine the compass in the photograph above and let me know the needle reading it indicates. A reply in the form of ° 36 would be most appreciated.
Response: ° 227.5
